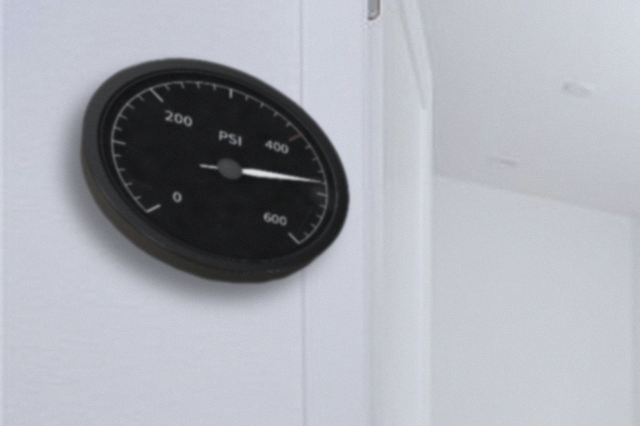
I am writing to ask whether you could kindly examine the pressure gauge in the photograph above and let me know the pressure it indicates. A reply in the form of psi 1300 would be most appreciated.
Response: psi 480
